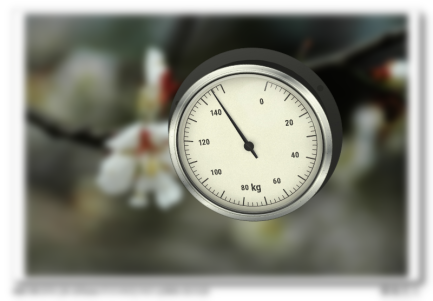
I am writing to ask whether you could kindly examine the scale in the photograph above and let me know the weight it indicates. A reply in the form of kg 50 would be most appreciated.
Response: kg 146
